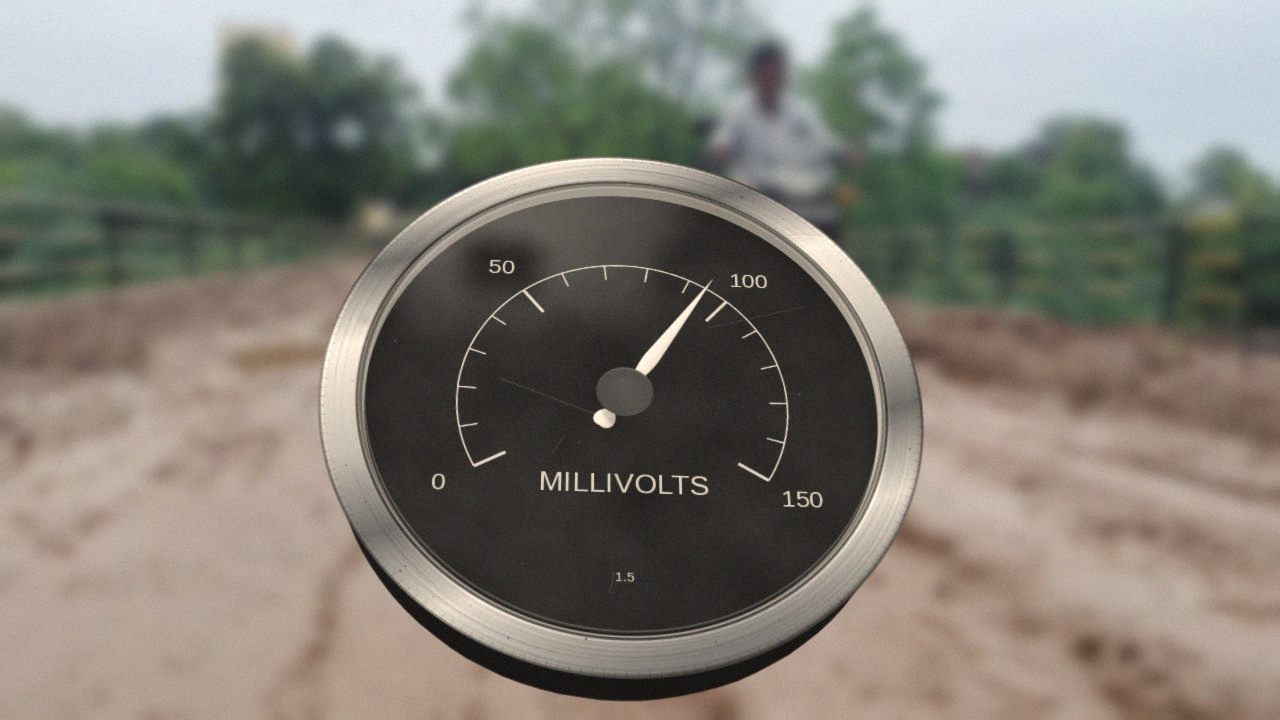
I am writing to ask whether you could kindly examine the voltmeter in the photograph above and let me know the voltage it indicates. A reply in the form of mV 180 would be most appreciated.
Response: mV 95
